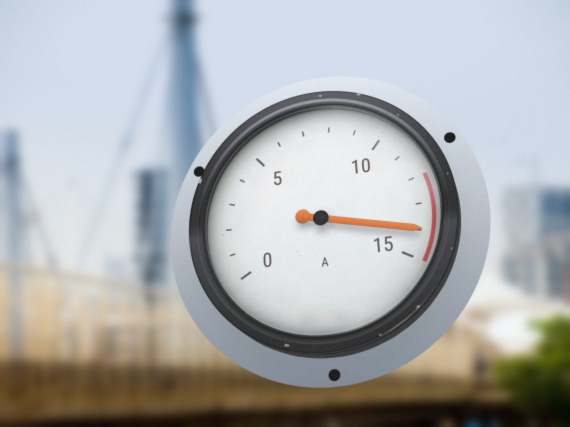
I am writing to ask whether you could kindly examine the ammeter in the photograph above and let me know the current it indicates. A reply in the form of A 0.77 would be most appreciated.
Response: A 14
